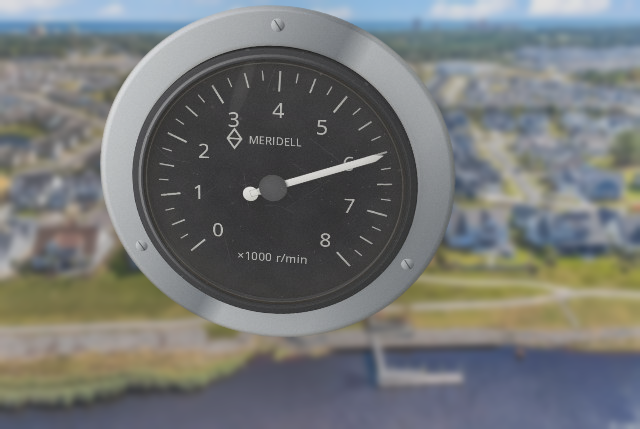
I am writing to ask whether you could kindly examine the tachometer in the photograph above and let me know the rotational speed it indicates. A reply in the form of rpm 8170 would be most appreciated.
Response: rpm 6000
